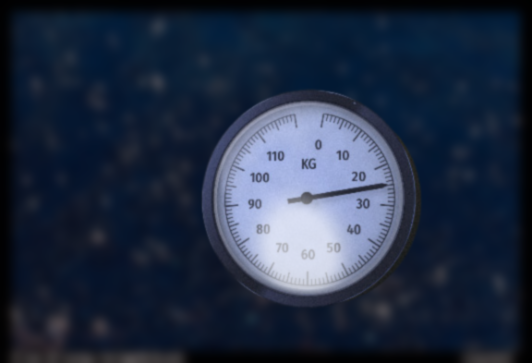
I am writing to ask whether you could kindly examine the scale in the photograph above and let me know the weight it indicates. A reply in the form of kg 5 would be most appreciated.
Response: kg 25
